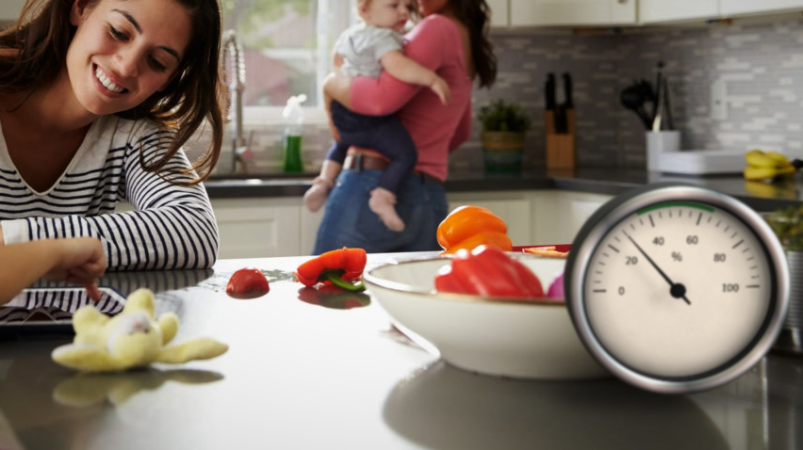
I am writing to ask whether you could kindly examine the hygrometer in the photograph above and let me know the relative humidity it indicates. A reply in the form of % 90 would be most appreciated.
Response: % 28
